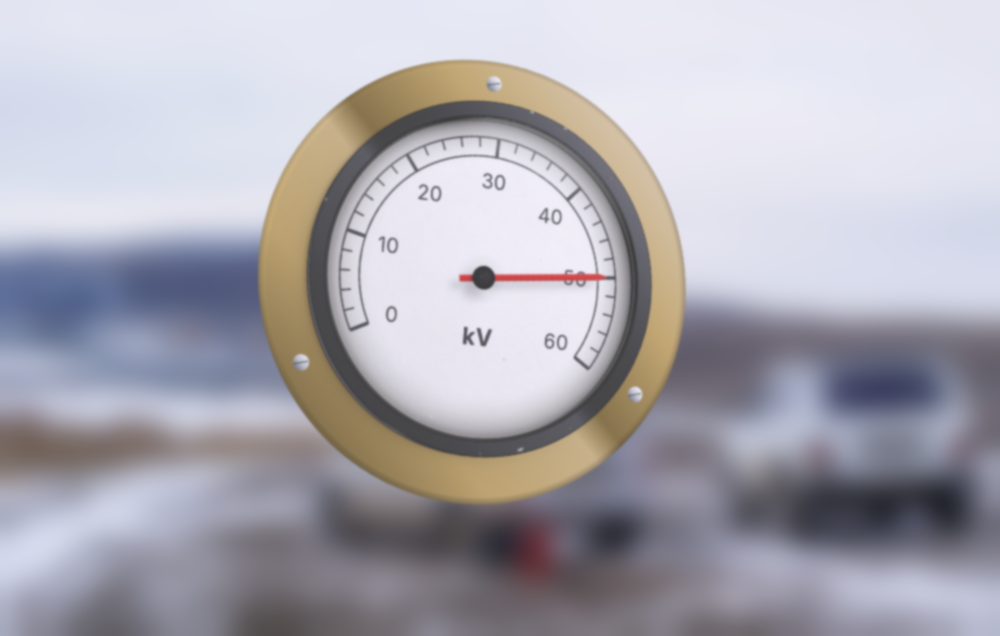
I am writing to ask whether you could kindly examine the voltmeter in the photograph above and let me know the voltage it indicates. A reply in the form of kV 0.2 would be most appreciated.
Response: kV 50
